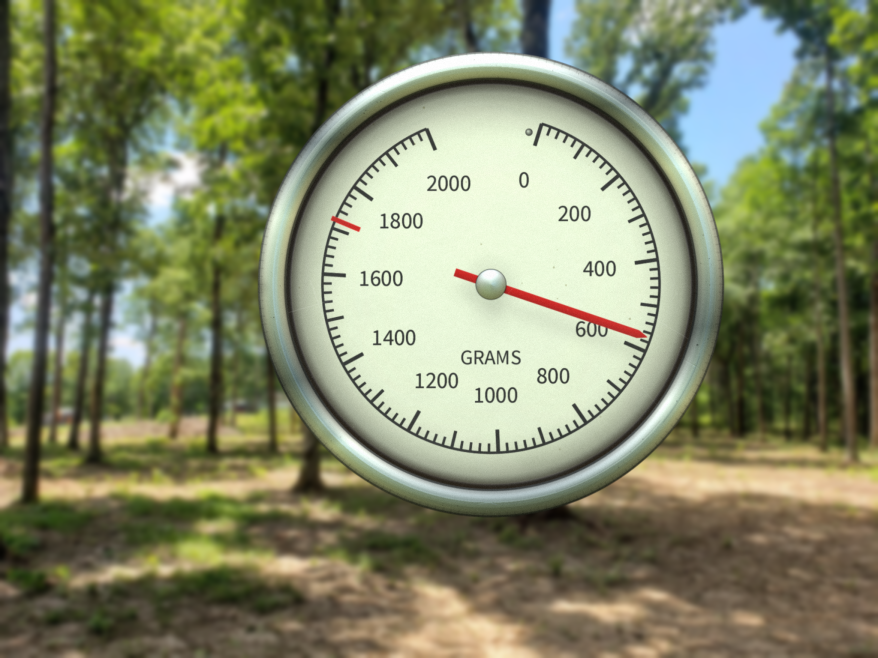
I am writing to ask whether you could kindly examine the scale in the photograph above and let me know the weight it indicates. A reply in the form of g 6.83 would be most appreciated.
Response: g 570
